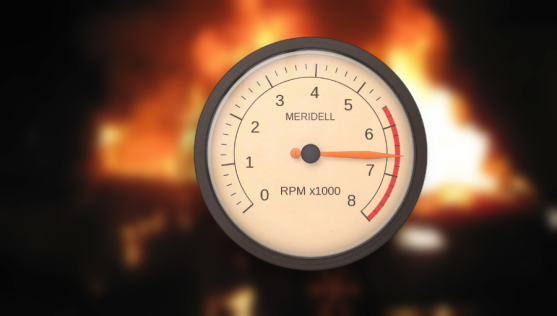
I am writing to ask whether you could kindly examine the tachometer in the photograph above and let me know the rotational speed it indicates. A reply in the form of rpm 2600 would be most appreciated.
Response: rpm 6600
